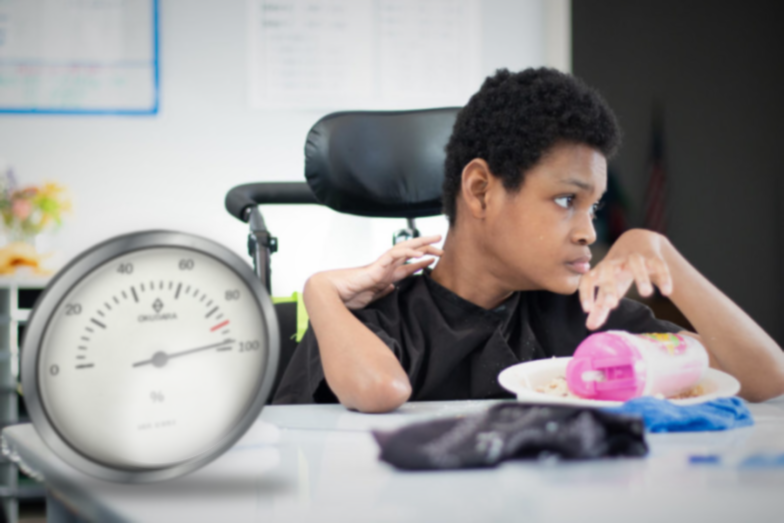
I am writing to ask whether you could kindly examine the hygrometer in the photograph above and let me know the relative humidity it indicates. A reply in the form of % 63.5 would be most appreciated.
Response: % 96
